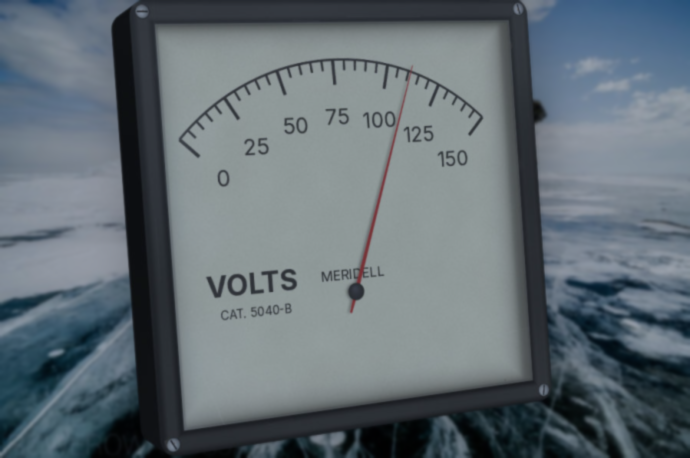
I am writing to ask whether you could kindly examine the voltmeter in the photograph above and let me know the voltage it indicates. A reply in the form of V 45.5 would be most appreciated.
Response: V 110
